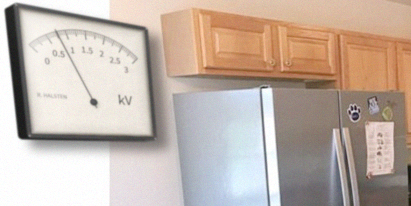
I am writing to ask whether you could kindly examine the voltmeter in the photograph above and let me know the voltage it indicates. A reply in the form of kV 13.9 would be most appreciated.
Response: kV 0.75
